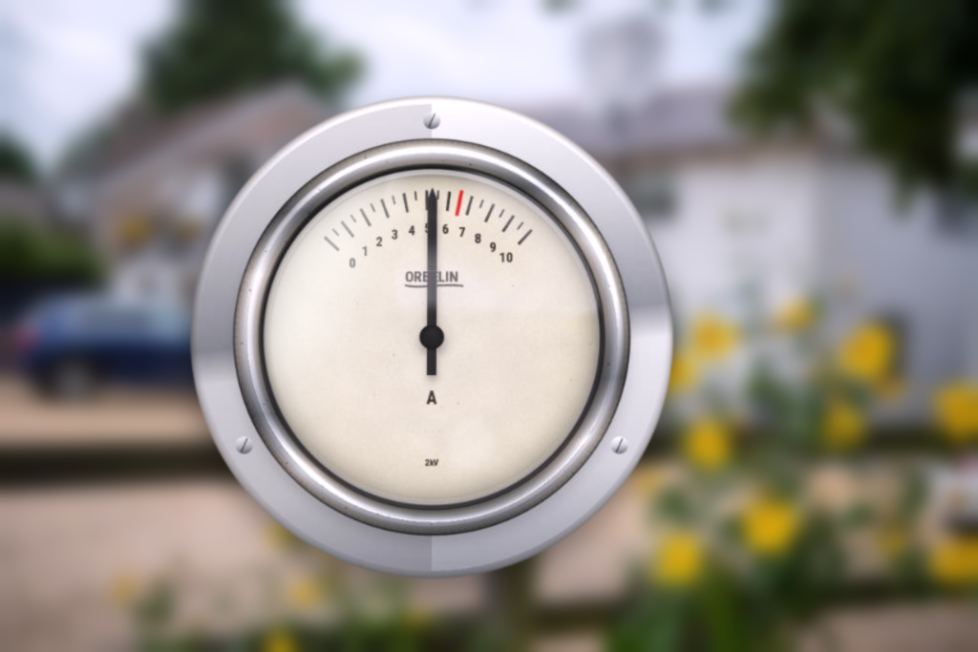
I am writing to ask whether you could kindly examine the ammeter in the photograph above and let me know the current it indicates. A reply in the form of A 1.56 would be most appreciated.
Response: A 5.25
